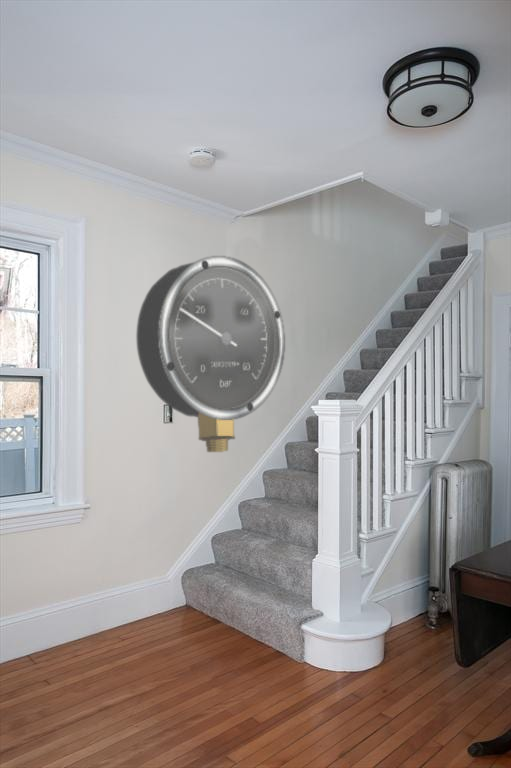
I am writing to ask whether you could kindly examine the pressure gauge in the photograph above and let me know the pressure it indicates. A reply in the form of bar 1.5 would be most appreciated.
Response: bar 16
